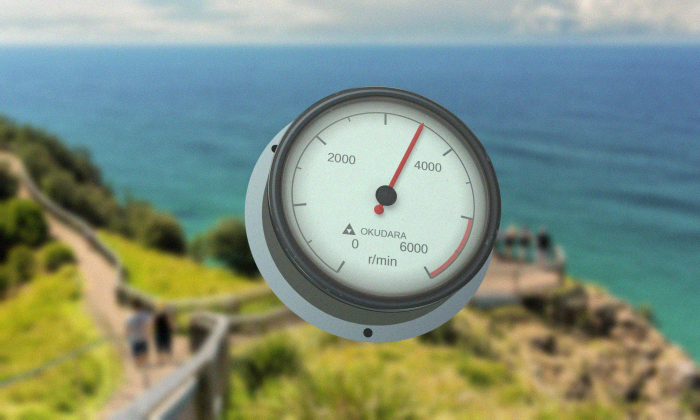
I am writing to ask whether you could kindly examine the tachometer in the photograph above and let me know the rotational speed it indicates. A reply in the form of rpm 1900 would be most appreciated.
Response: rpm 3500
